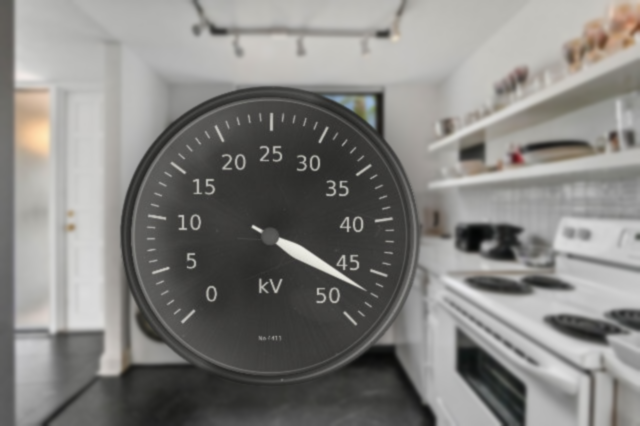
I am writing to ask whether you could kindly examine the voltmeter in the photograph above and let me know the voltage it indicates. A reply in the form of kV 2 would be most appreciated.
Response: kV 47
